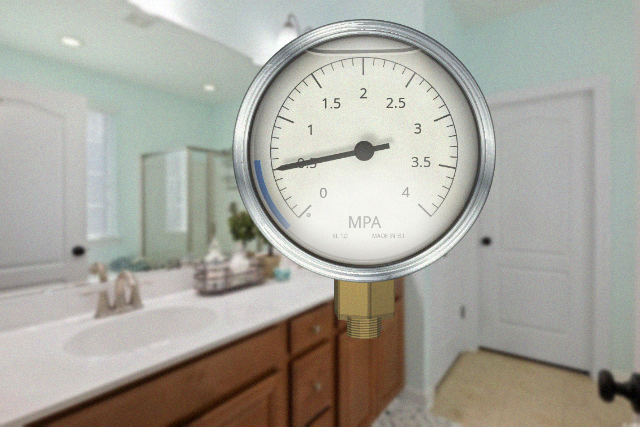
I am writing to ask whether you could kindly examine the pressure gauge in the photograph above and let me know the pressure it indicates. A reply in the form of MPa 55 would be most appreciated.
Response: MPa 0.5
